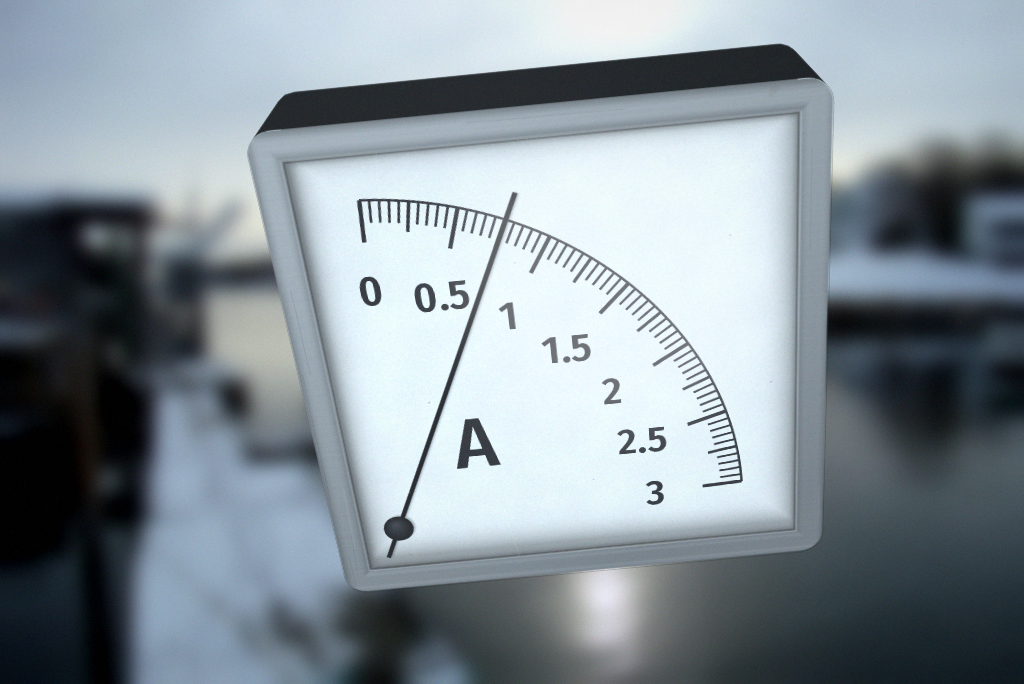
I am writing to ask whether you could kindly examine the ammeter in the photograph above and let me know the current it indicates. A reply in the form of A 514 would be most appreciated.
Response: A 0.75
